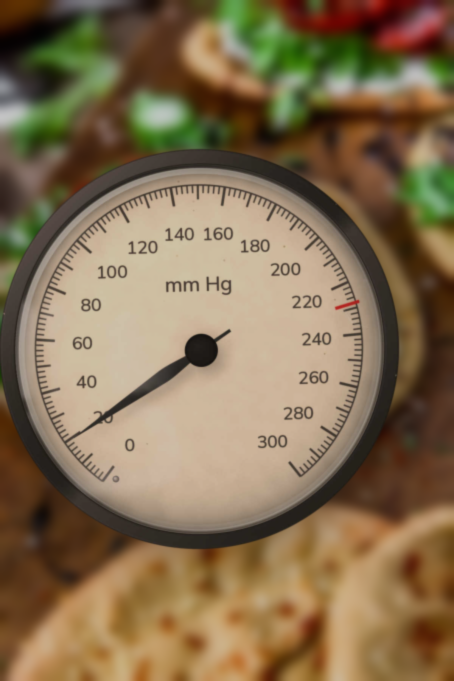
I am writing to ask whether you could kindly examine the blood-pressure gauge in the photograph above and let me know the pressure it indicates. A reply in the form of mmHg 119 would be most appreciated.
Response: mmHg 20
